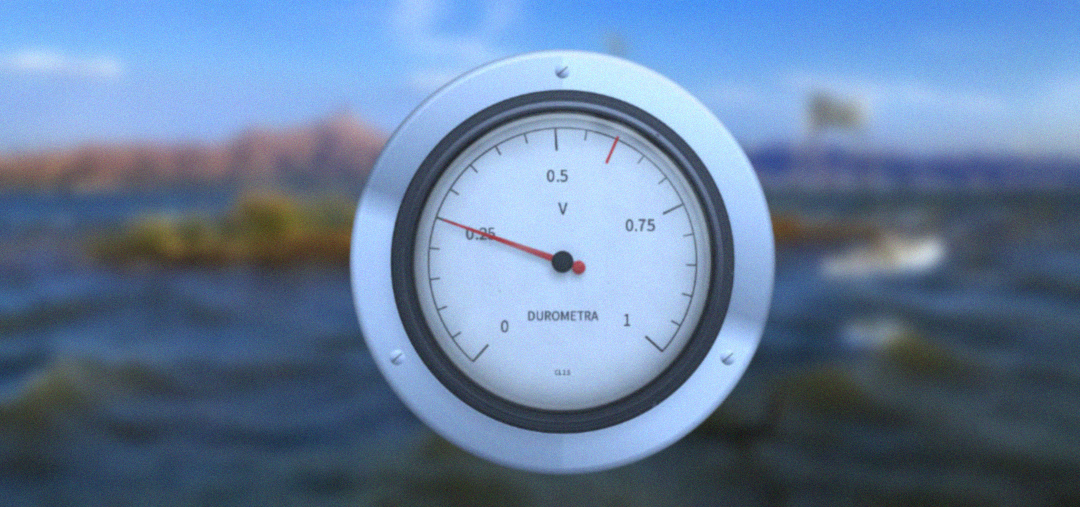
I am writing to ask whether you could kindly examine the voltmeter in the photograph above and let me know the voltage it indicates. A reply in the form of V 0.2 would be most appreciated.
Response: V 0.25
